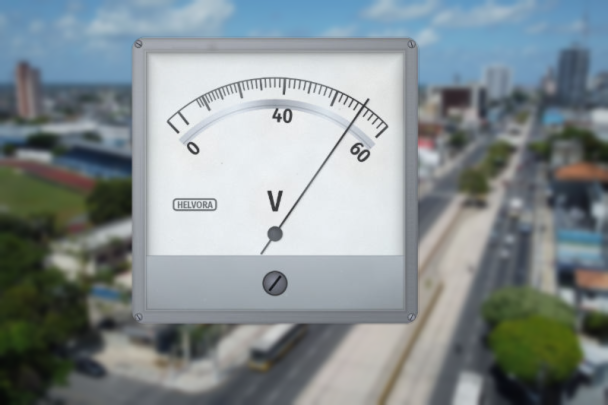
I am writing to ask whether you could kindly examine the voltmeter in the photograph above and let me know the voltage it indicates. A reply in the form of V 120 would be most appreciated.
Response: V 55
